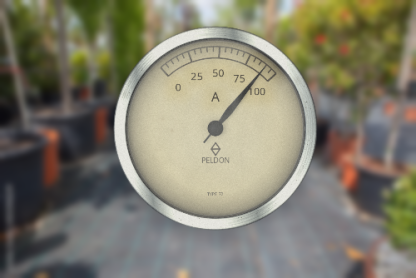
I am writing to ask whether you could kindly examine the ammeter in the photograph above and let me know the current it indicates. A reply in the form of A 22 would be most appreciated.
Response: A 90
